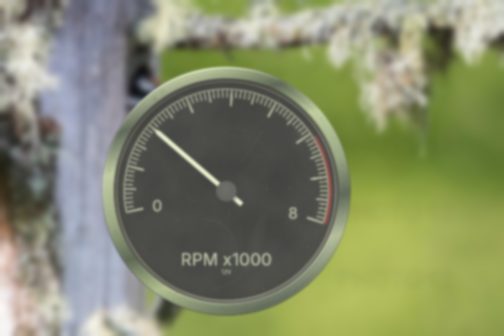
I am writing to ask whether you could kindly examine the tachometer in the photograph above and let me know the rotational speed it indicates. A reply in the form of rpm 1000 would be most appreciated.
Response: rpm 2000
